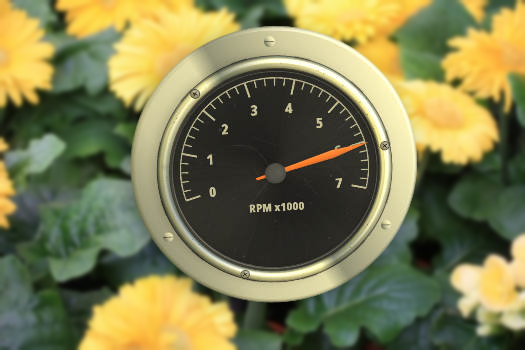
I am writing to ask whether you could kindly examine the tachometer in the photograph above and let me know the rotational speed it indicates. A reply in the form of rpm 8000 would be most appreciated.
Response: rpm 6000
